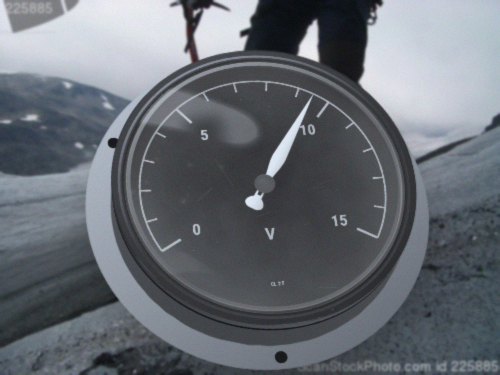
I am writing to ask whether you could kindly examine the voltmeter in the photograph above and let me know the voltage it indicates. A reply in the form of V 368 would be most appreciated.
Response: V 9.5
